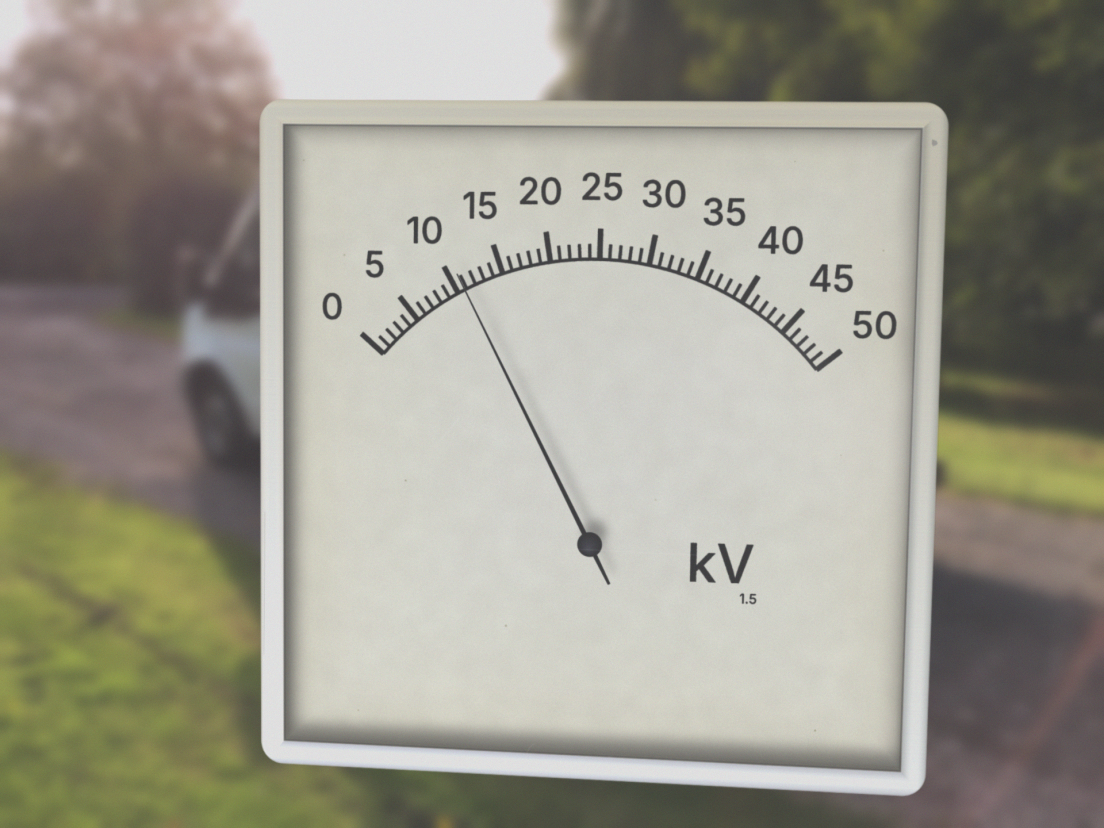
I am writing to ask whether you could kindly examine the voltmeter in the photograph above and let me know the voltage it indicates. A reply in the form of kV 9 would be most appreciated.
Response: kV 11
